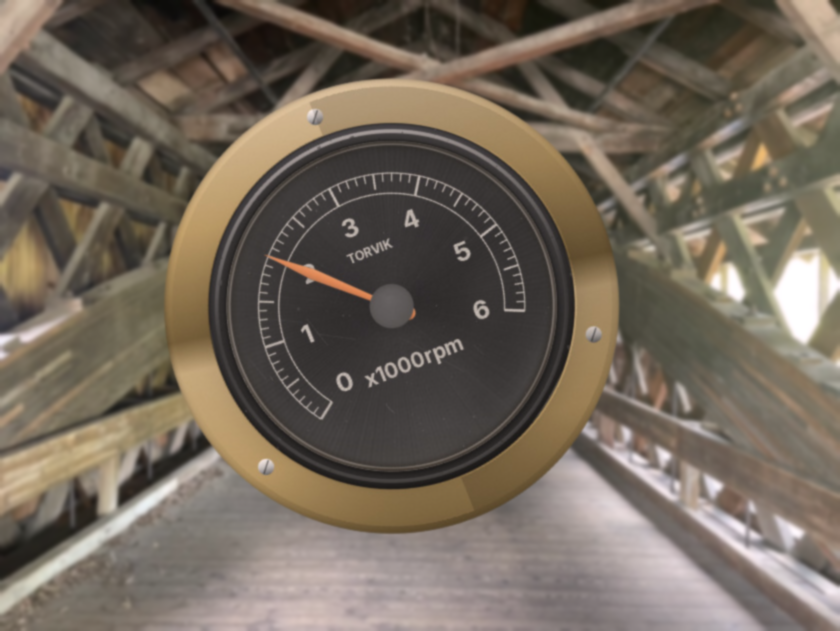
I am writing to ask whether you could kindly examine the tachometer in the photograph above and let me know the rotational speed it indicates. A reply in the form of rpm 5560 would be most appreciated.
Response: rpm 2000
